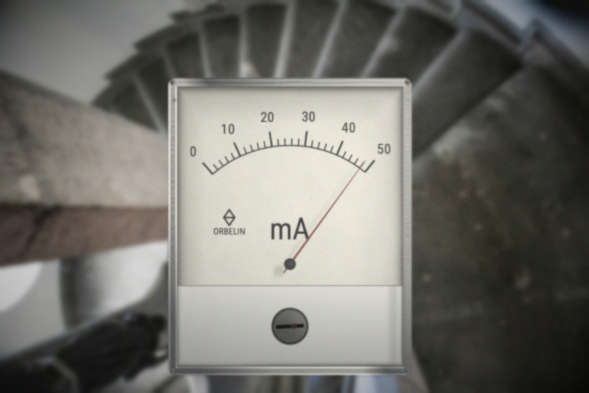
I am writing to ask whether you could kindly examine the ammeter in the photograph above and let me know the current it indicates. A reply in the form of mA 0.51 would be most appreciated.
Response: mA 48
